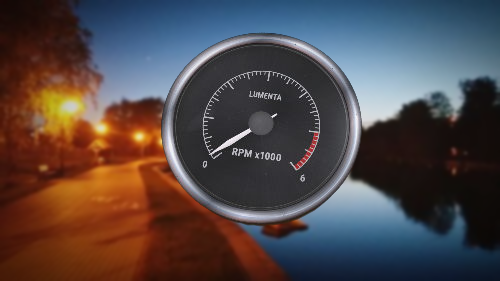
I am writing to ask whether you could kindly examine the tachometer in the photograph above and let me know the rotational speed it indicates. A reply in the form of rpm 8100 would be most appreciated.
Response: rpm 100
